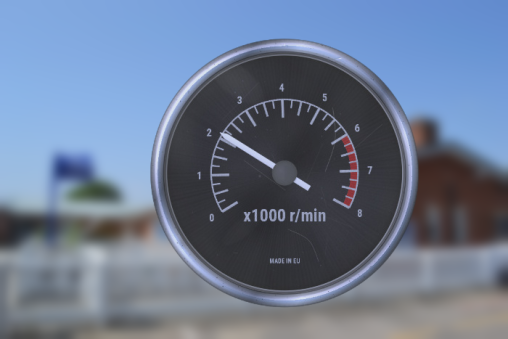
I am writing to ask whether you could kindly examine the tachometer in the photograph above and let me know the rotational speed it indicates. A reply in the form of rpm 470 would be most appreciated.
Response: rpm 2125
